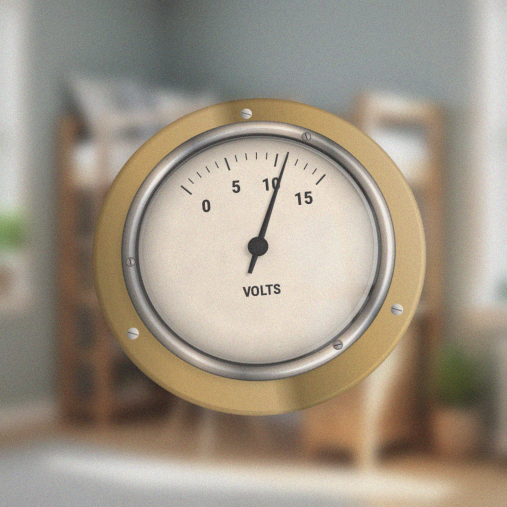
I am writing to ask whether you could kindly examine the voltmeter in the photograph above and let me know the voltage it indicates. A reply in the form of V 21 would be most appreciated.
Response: V 11
